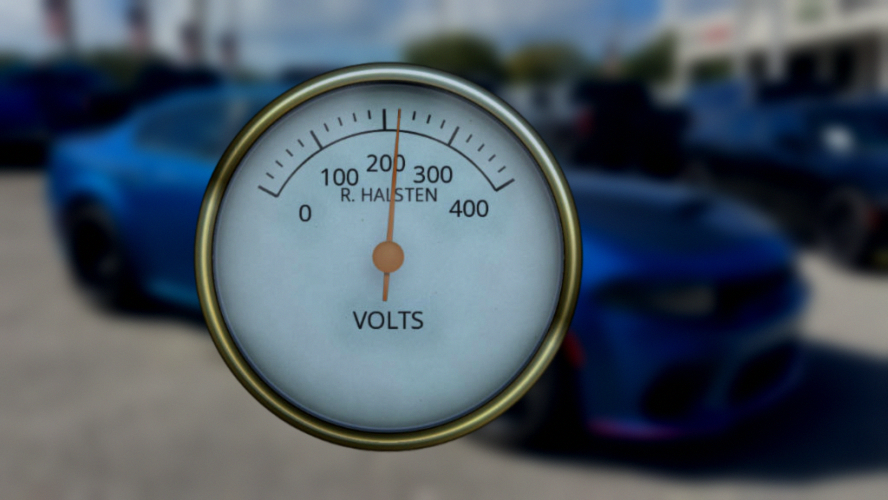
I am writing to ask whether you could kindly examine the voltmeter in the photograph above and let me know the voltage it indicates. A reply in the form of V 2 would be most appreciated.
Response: V 220
